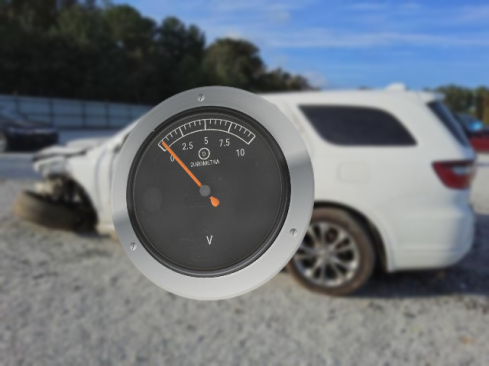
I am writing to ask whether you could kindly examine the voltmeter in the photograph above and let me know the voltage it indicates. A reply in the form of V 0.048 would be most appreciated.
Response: V 0.5
